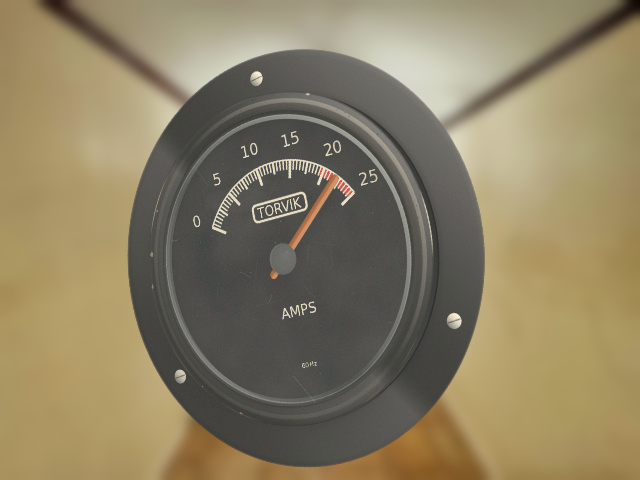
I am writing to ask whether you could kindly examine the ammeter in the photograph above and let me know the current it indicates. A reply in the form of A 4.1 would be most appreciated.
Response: A 22.5
